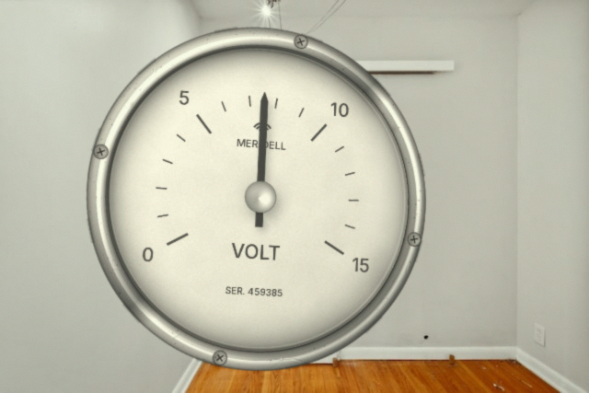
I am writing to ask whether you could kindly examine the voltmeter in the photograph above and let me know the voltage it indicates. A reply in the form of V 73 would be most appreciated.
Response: V 7.5
